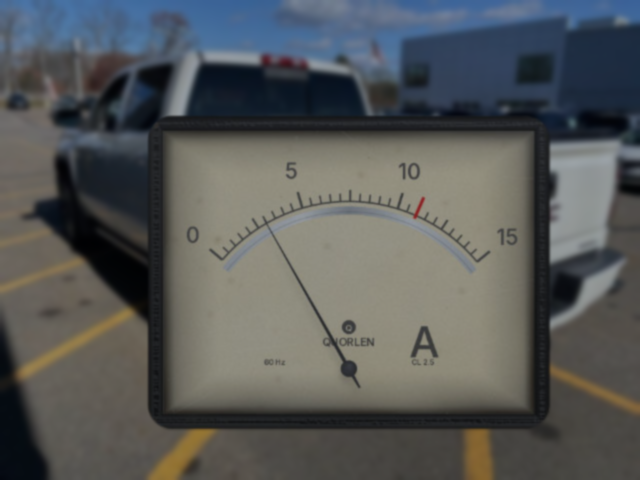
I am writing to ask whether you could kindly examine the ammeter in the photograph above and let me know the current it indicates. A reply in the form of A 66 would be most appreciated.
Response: A 3
